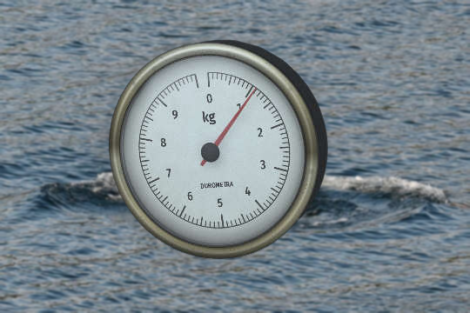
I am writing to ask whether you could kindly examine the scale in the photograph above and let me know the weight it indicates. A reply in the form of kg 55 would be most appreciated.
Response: kg 1.1
